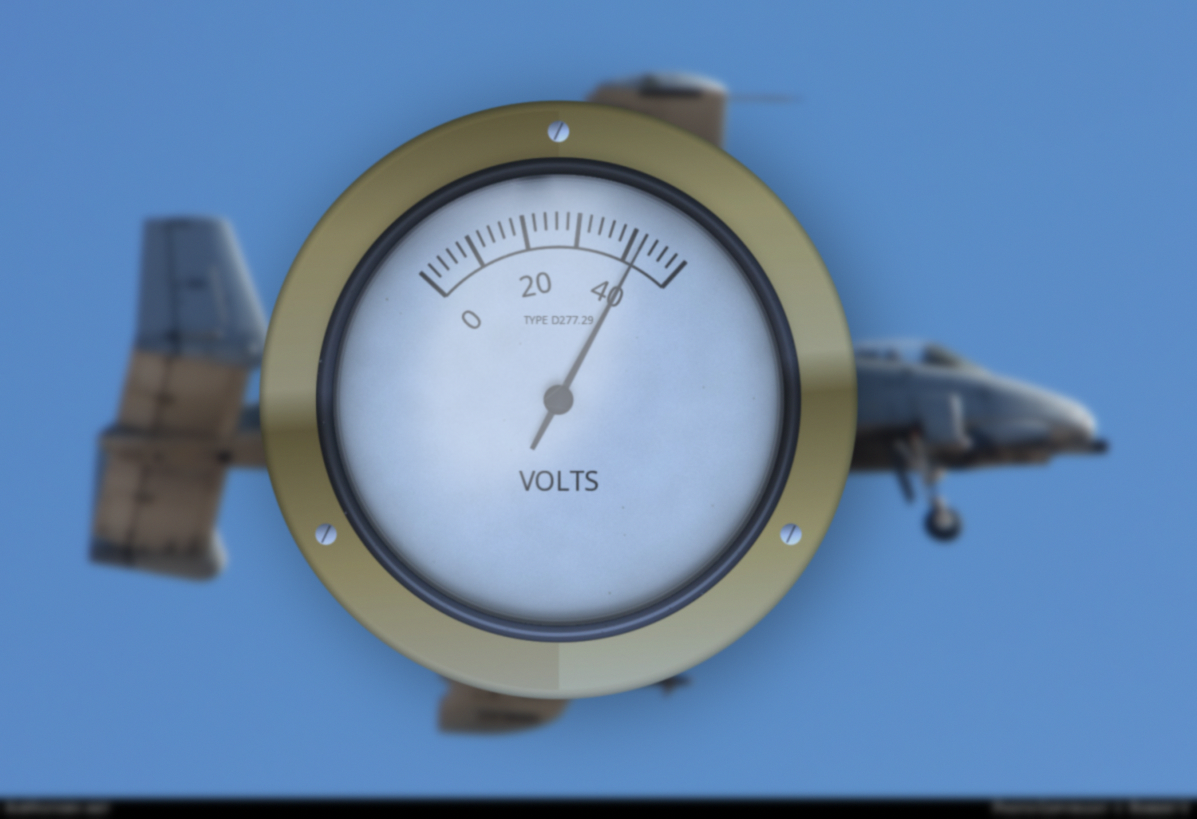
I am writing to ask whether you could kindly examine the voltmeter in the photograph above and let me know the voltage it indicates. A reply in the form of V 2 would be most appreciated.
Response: V 42
